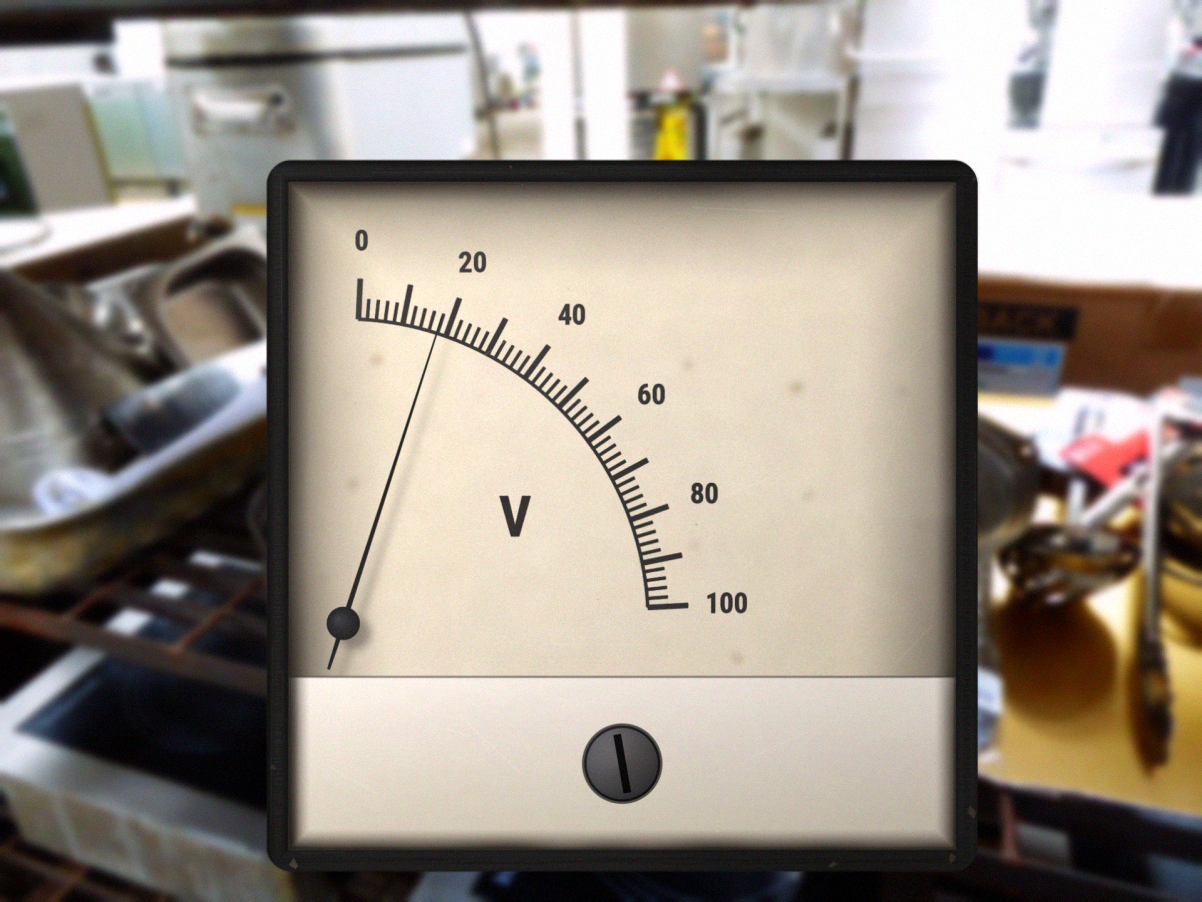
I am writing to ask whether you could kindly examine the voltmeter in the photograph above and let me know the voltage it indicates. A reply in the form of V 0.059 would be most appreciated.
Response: V 18
